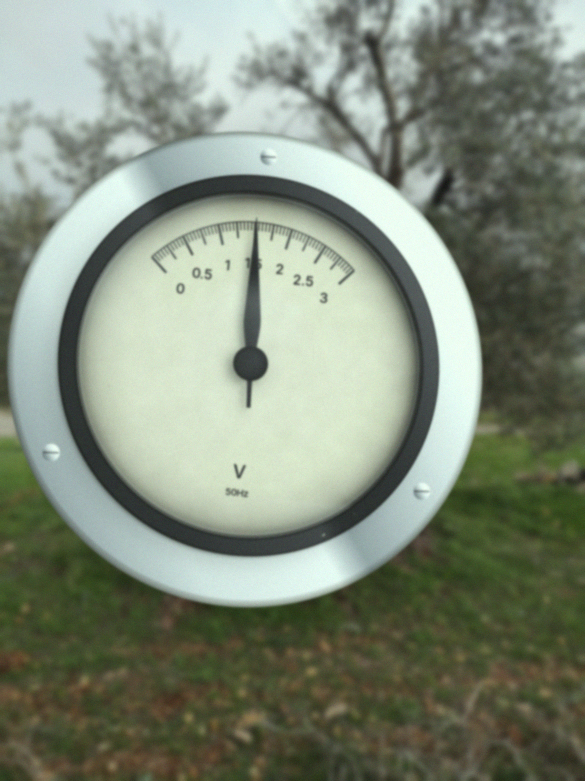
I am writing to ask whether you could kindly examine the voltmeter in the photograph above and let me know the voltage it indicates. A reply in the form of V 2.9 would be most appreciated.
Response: V 1.5
